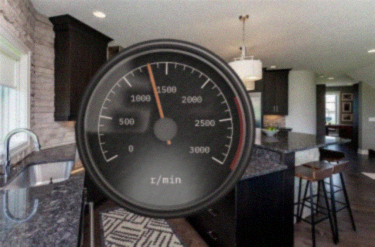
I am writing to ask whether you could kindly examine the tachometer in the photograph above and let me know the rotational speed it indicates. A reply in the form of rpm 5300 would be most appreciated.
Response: rpm 1300
